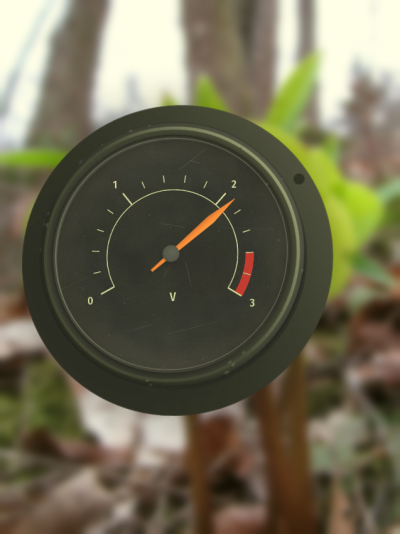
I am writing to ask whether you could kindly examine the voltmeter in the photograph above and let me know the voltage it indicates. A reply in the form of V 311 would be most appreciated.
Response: V 2.1
